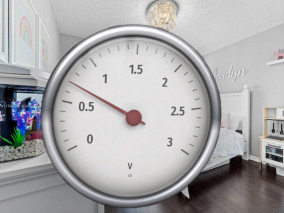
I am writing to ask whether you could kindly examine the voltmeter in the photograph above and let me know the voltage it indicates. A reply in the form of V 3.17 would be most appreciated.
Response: V 0.7
